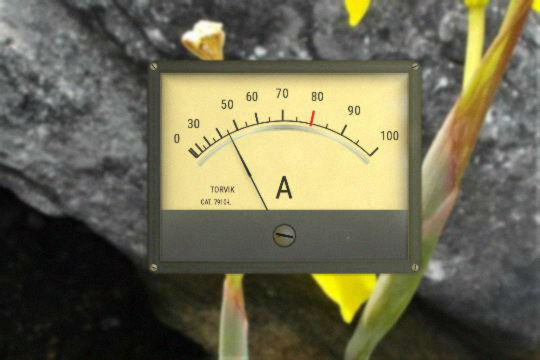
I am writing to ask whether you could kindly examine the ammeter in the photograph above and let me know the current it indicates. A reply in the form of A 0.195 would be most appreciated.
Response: A 45
